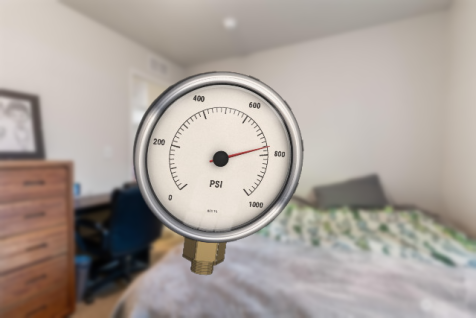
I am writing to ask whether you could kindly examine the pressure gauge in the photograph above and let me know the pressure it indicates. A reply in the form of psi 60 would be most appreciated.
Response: psi 760
